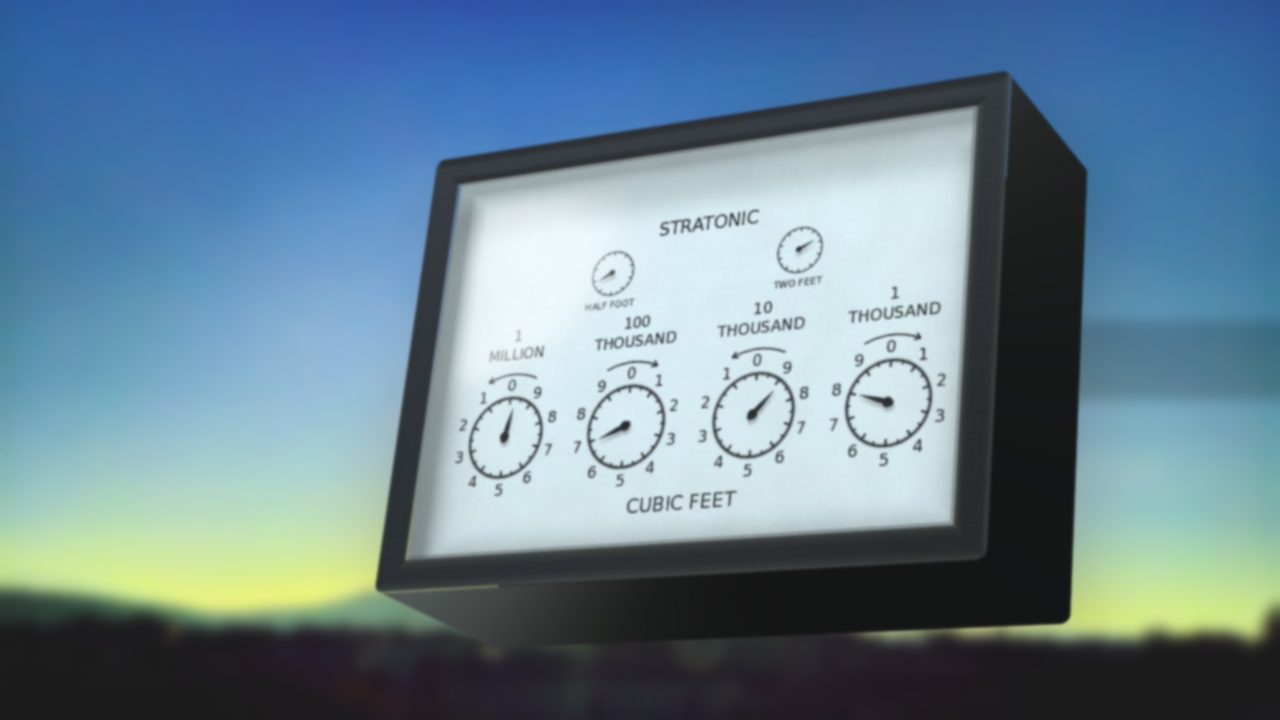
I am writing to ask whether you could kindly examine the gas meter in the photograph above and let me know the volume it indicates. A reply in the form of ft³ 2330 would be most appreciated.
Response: ft³ 968800
